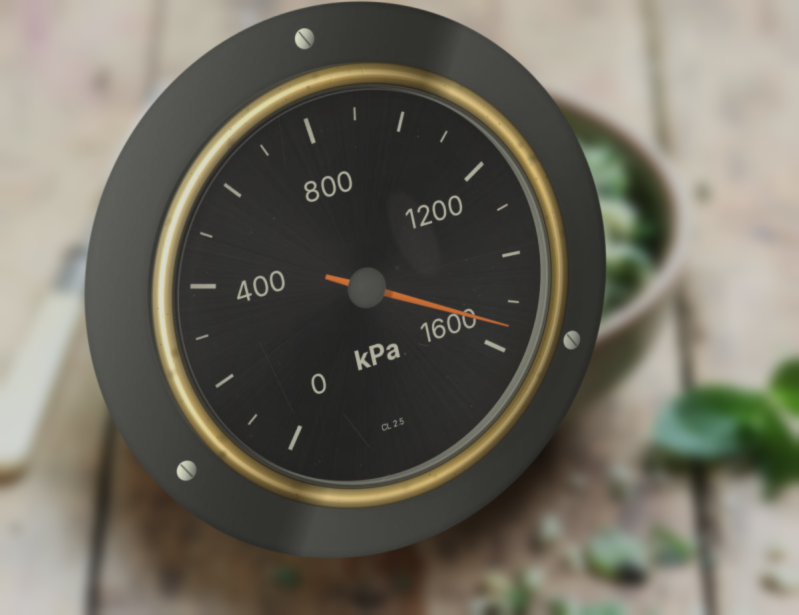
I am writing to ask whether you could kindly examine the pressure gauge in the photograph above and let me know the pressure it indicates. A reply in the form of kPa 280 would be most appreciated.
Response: kPa 1550
